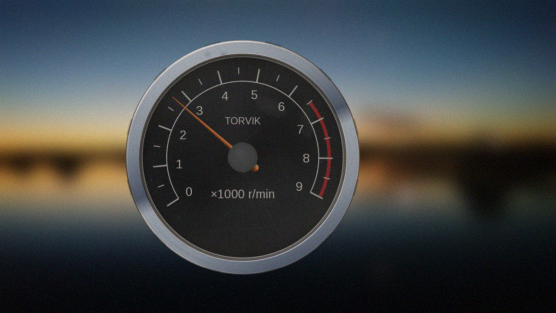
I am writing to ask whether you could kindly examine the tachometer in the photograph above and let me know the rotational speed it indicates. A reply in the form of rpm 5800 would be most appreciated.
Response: rpm 2750
